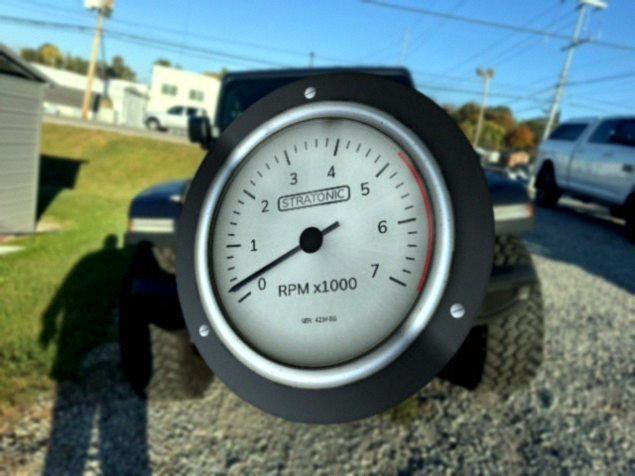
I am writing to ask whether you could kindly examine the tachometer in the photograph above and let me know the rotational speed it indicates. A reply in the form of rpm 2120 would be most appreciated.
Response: rpm 200
